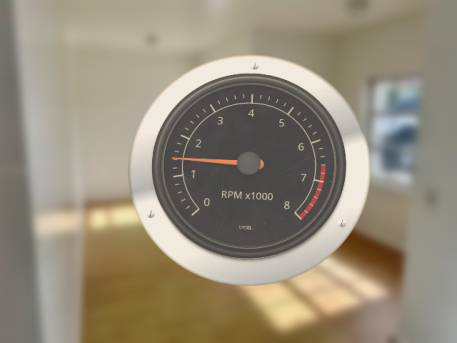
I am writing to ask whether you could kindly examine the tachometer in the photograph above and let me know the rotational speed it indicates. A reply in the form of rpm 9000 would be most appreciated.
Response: rpm 1400
